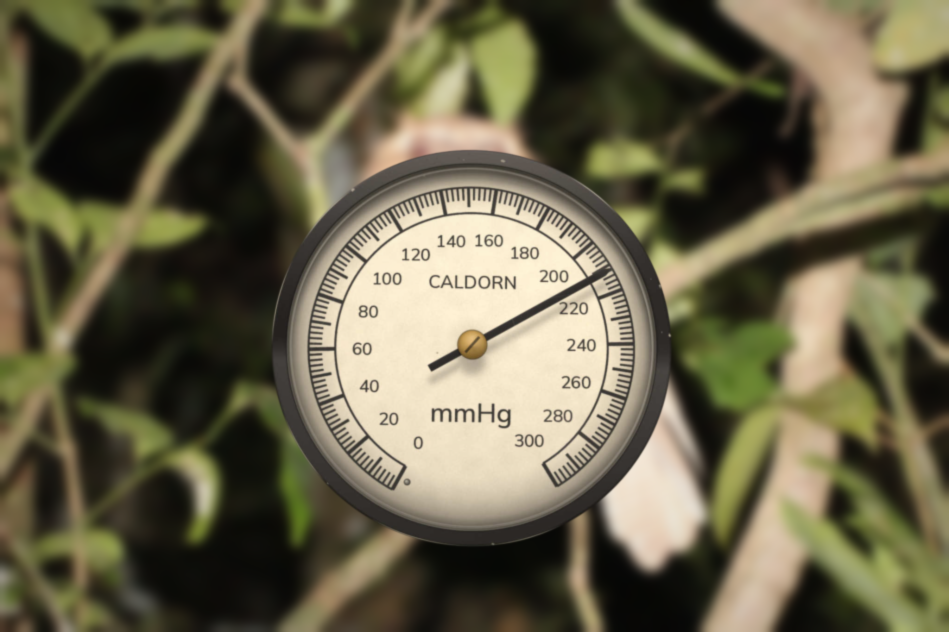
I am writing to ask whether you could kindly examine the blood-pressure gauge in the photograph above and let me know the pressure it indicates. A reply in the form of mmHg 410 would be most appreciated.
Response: mmHg 212
